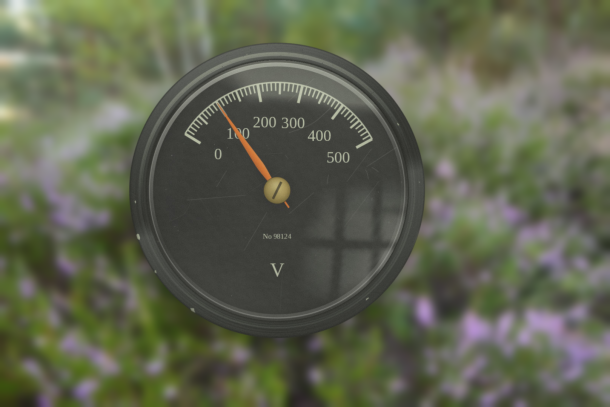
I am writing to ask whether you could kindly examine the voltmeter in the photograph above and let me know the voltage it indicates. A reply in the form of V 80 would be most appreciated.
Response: V 100
